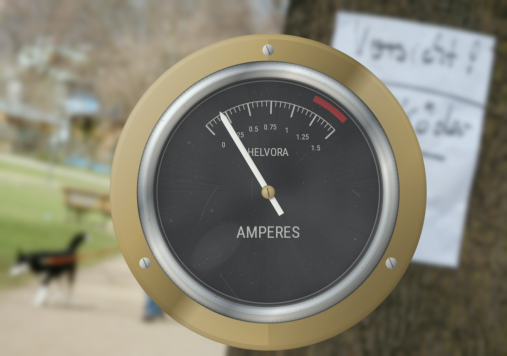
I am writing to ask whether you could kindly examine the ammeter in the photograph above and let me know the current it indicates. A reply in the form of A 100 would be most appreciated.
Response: A 0.2
